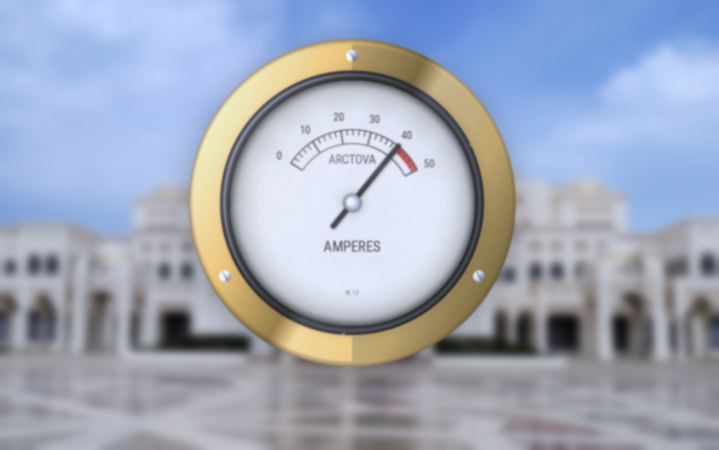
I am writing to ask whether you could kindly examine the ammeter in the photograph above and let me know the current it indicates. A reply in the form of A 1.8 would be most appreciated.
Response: A 40
